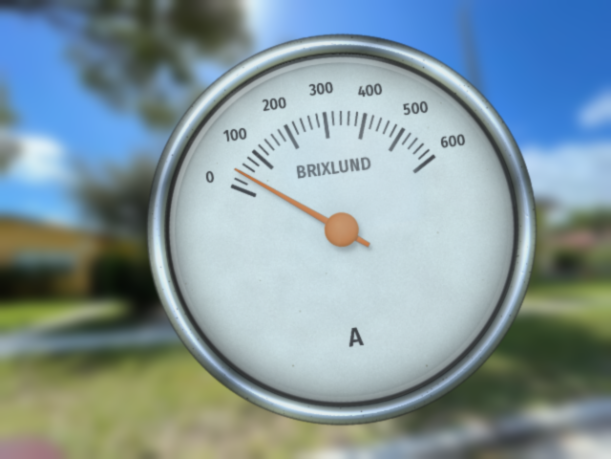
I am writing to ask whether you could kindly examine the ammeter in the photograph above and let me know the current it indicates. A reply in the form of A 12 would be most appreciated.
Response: A 40
